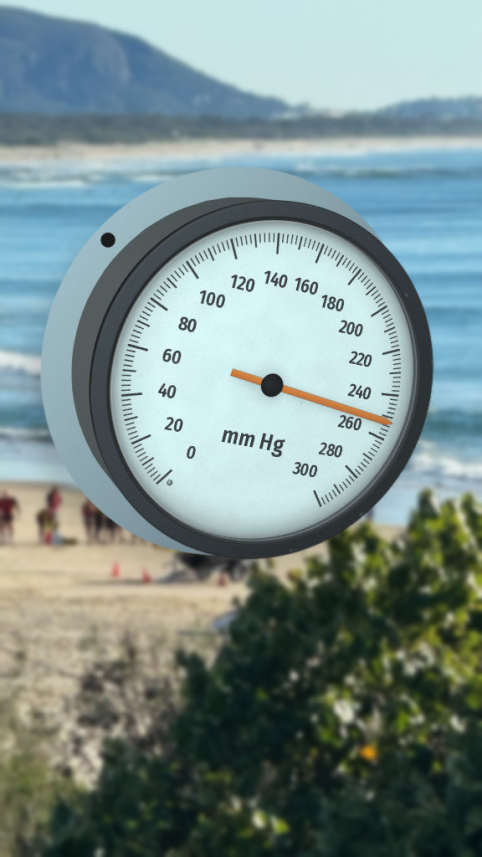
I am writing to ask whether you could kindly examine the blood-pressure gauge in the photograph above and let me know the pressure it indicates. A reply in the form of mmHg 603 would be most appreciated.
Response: mmHg 252
